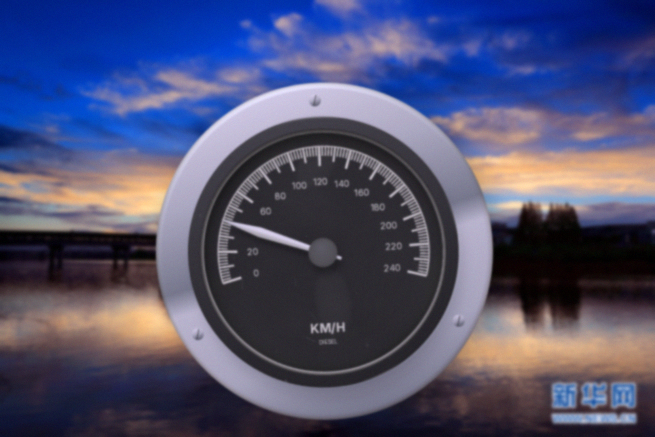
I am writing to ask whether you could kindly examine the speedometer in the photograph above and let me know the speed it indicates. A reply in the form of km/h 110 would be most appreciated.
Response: km/h 40
